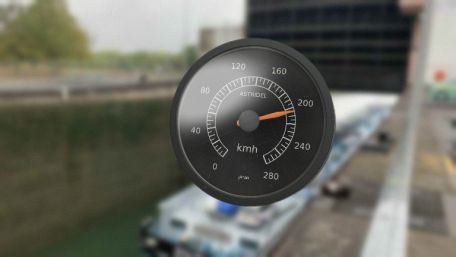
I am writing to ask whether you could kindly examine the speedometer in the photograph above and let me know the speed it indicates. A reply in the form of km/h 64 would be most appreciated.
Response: km/h 205
